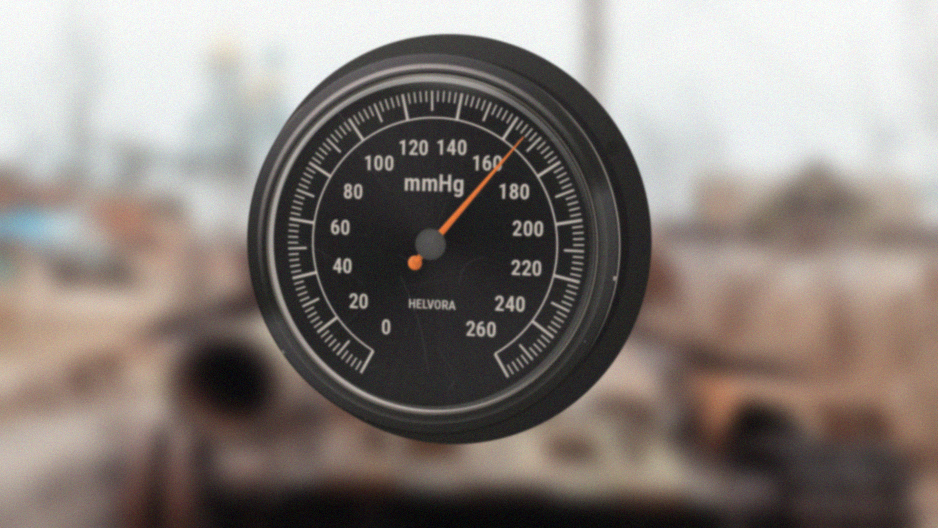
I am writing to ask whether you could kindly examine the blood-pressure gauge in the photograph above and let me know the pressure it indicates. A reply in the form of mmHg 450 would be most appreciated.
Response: mmHg 166
